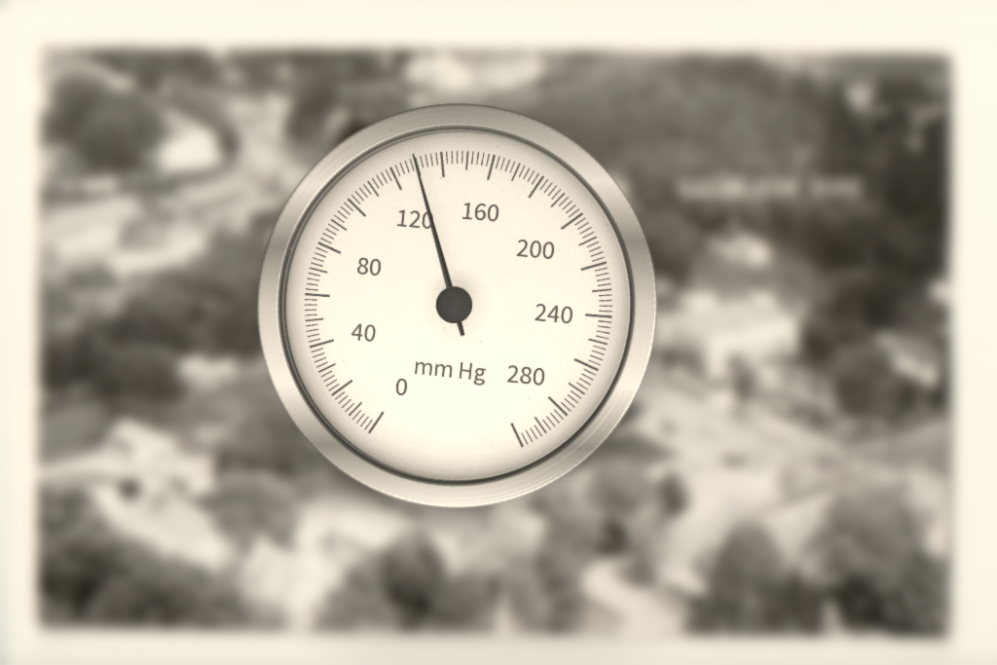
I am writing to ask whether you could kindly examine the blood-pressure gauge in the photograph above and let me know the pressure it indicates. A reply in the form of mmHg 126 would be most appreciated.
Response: mmHg 130
